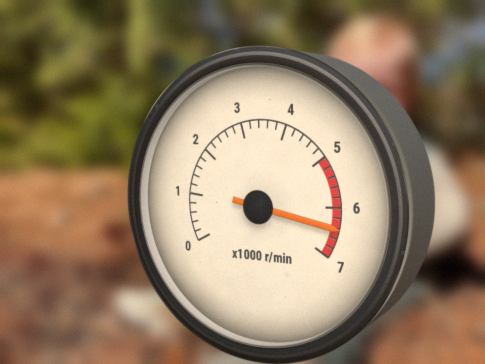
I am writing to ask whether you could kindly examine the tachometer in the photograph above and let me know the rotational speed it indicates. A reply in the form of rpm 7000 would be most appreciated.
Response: rpm 6400
